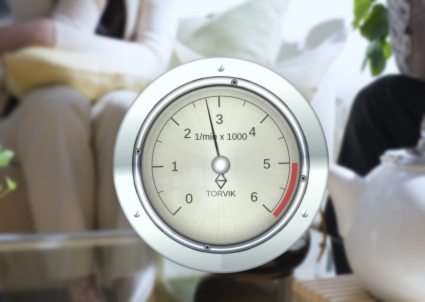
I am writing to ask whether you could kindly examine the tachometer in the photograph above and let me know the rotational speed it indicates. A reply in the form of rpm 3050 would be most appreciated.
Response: rpm 2750
